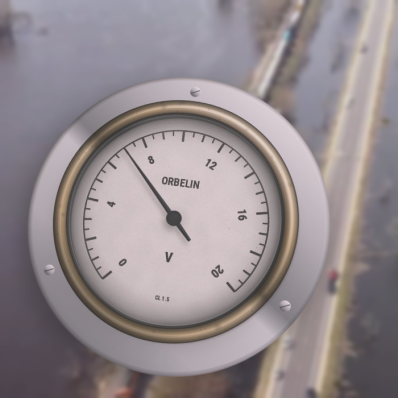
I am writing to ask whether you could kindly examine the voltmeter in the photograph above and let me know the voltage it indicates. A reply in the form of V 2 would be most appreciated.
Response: V 7
